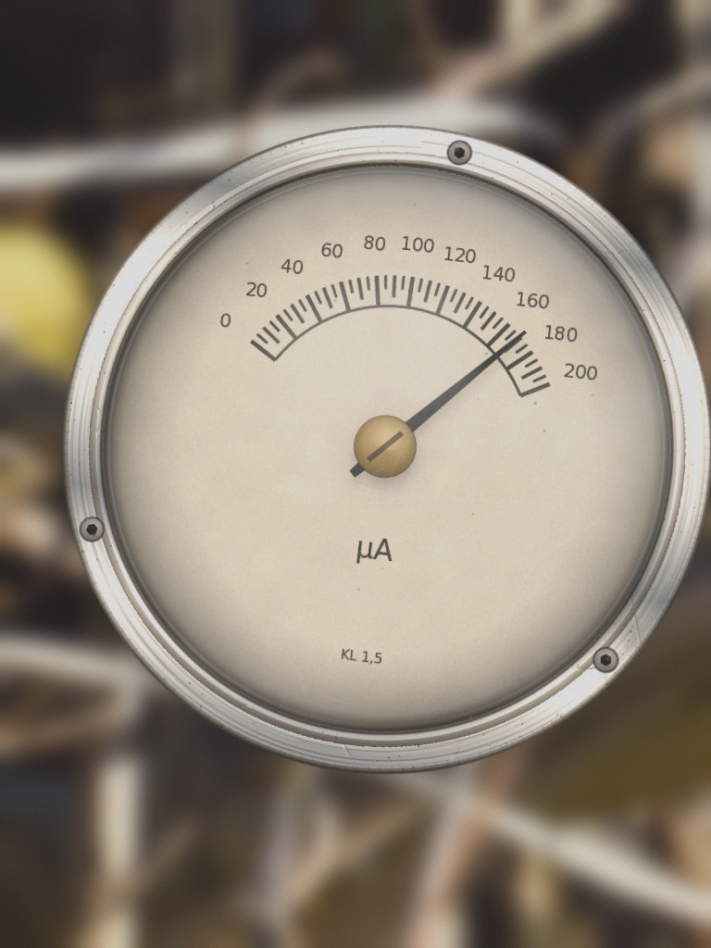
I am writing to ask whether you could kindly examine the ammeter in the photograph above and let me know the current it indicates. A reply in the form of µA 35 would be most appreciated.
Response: µA 170
